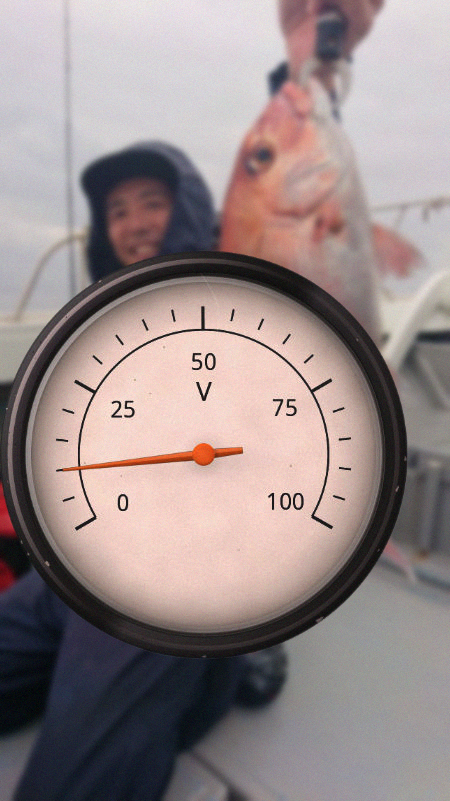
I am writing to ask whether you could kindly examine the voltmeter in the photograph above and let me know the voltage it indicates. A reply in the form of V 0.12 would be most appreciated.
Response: V 10
